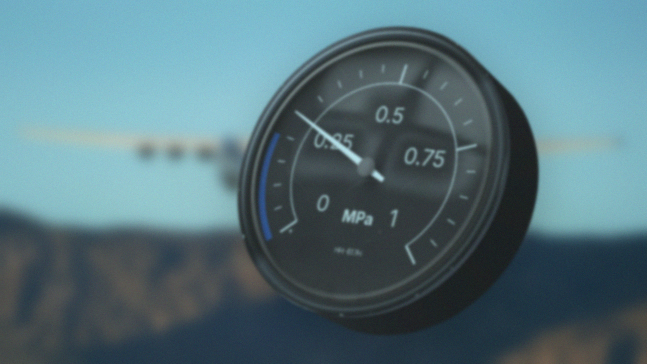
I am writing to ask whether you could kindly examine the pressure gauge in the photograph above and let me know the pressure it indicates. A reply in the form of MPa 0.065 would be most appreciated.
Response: MPa 0.25
